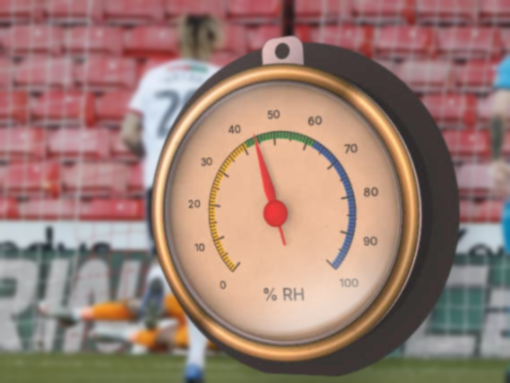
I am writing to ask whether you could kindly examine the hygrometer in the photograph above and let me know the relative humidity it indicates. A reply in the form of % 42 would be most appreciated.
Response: % 45
